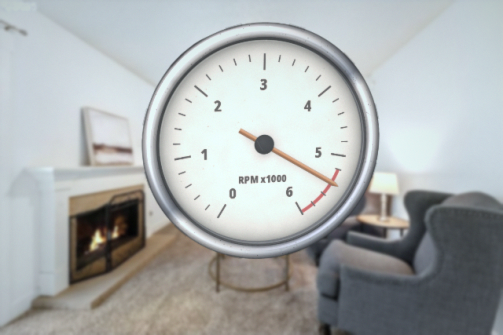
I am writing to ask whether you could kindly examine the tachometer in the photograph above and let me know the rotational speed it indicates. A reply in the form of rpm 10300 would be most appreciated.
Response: rpm 5400
